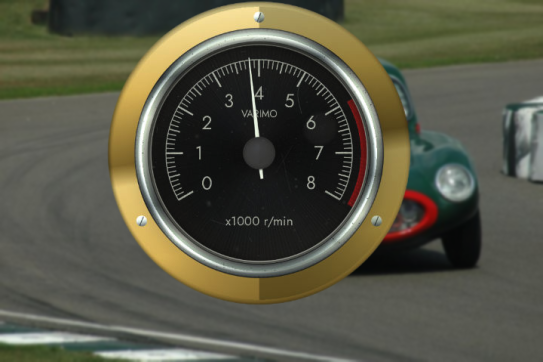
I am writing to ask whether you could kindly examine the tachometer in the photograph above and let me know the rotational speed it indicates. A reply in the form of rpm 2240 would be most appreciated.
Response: rpm 3800
